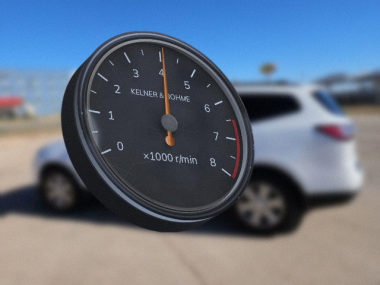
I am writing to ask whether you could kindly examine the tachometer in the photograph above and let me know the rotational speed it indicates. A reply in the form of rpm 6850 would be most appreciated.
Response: rpm 4000
